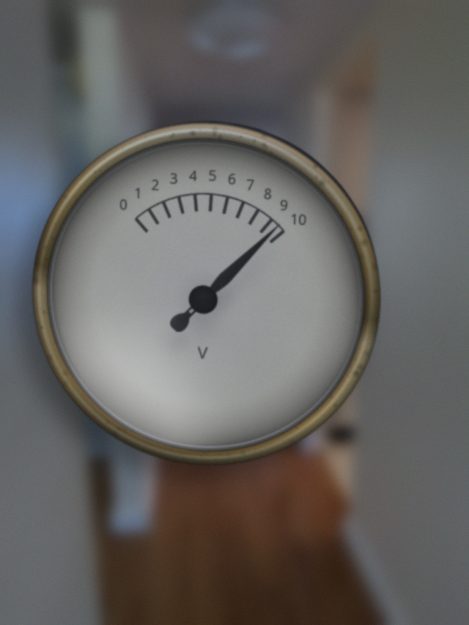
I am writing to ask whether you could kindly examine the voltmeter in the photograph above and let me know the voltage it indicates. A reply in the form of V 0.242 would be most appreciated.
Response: V 9.5
